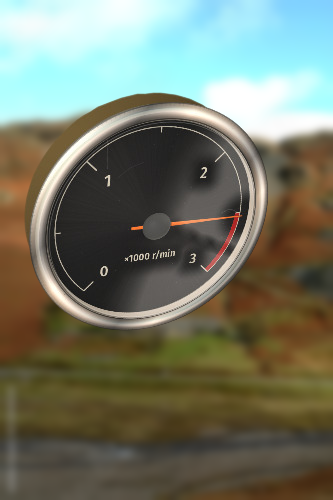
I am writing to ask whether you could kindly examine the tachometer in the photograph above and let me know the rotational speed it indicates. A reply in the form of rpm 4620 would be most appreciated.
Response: rpm 2500
